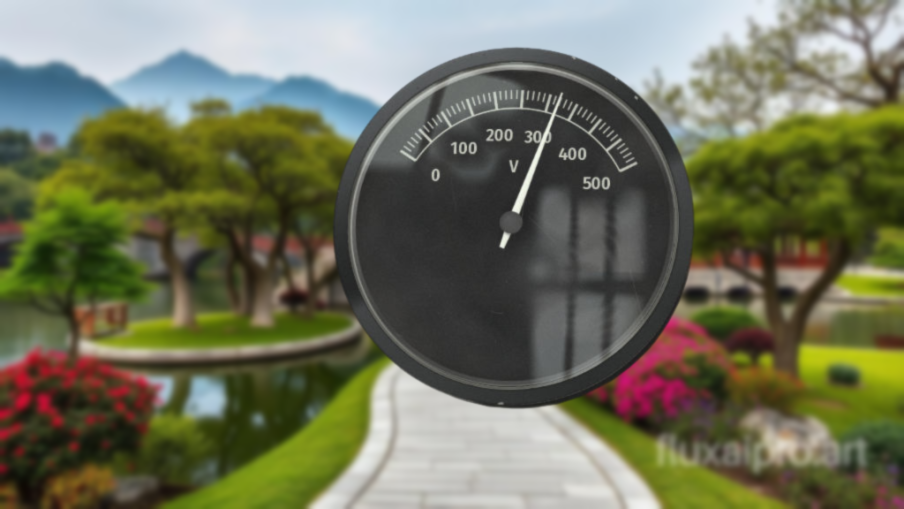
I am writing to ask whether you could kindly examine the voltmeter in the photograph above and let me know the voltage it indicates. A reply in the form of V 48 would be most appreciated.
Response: V 320
